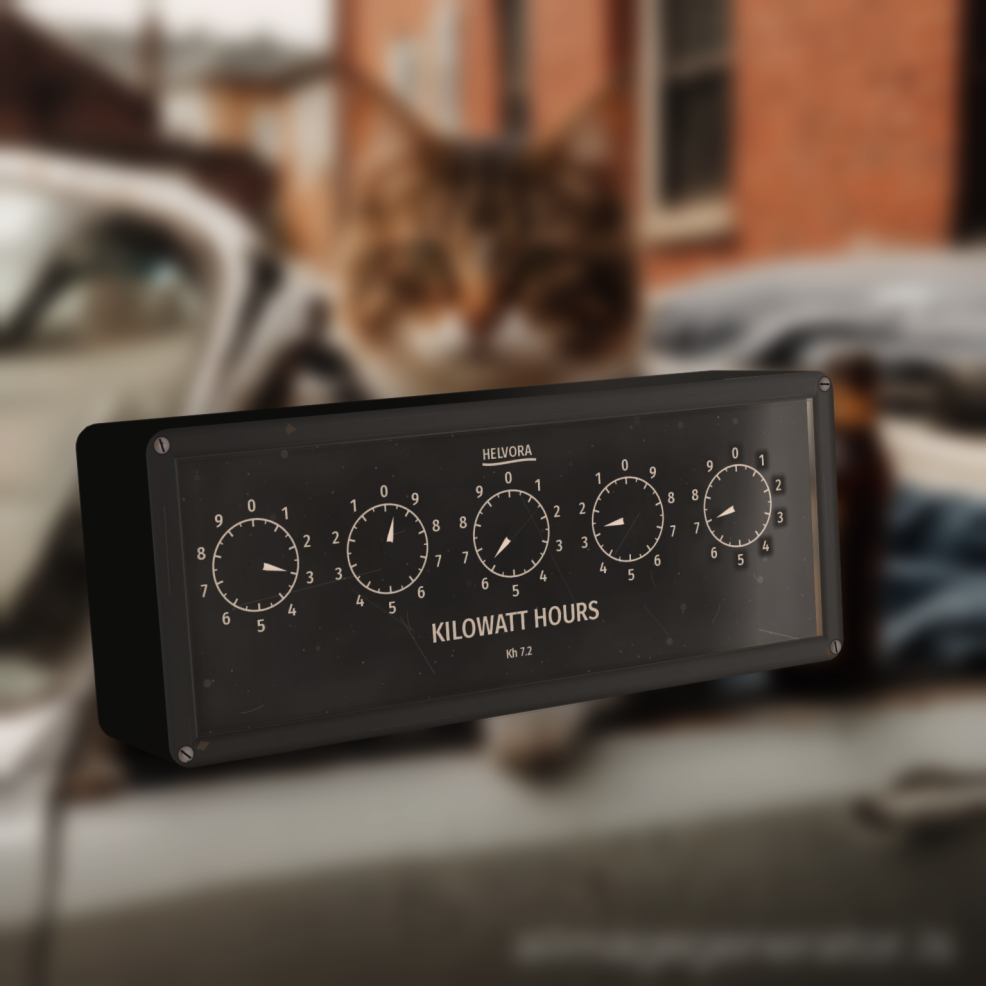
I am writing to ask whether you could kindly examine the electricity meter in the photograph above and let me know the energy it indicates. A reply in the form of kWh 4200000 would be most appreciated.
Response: kWh 29627
